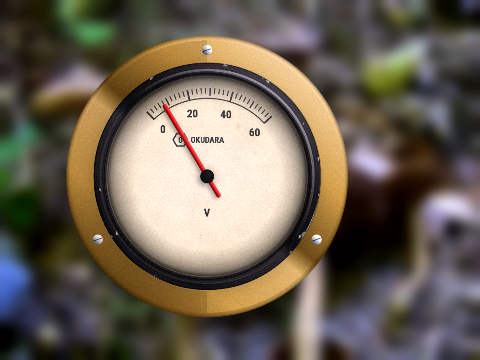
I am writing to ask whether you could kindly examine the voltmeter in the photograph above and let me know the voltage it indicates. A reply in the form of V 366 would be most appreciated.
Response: V 8
